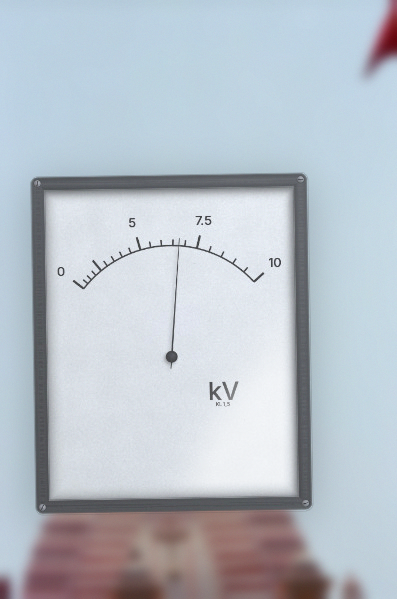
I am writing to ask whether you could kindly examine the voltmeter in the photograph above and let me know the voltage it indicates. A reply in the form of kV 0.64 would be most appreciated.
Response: kV 6.75
